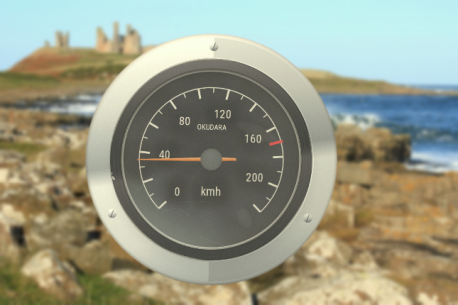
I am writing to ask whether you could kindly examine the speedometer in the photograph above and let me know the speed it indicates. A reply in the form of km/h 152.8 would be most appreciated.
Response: km/h 35
